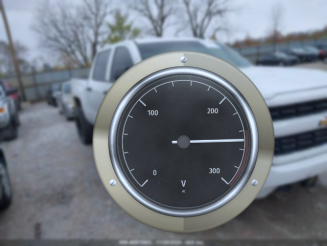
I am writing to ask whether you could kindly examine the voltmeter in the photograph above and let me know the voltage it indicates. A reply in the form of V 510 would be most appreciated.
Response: V 250
